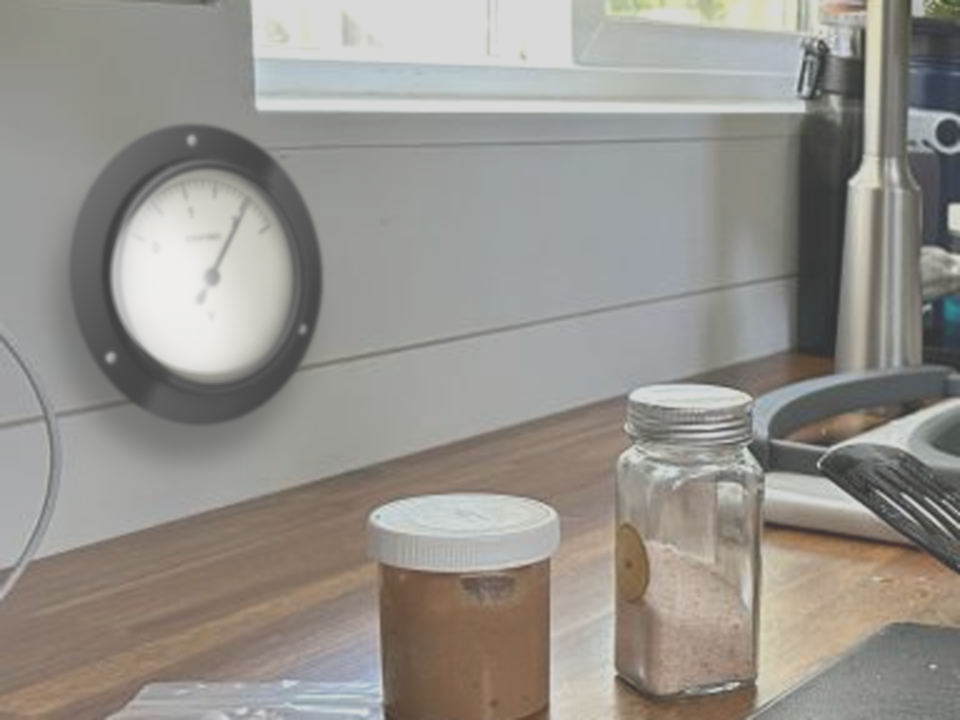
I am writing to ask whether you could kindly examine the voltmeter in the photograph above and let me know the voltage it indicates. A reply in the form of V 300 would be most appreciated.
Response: V 2
